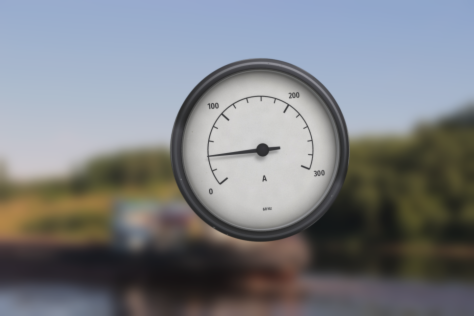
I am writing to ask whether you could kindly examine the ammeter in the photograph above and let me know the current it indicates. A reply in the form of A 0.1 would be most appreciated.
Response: A 40
